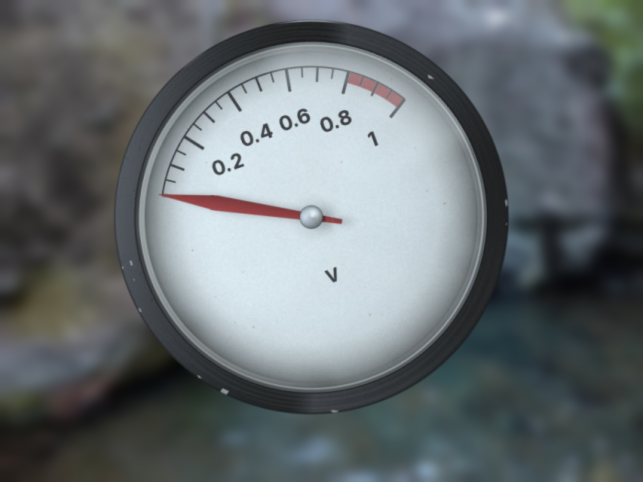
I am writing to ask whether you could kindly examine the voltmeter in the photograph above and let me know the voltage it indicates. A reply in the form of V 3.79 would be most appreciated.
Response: V 0
